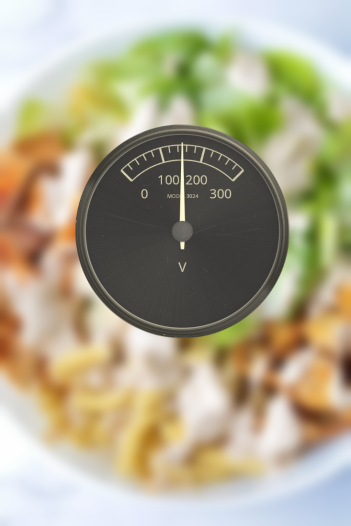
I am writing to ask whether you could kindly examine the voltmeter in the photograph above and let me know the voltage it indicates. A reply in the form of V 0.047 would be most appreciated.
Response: V 150
